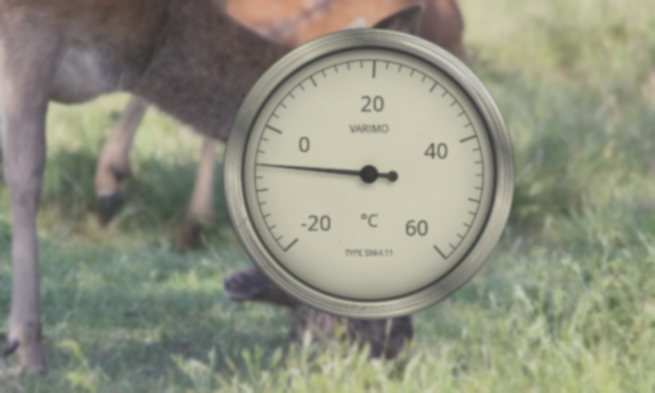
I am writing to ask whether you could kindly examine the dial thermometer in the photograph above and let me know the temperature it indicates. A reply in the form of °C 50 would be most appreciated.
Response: °C -6
